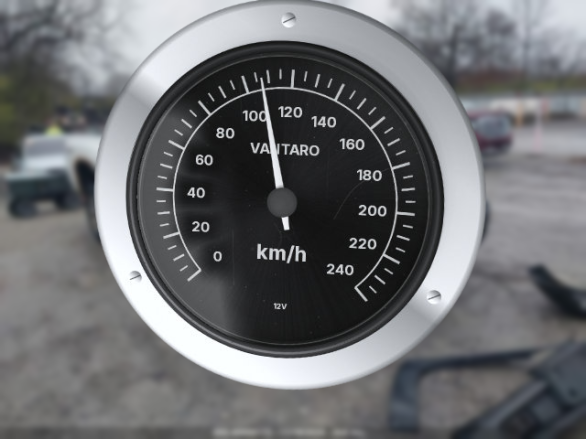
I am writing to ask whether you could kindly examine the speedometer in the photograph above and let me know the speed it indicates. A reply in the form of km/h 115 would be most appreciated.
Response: km/h 107.5
